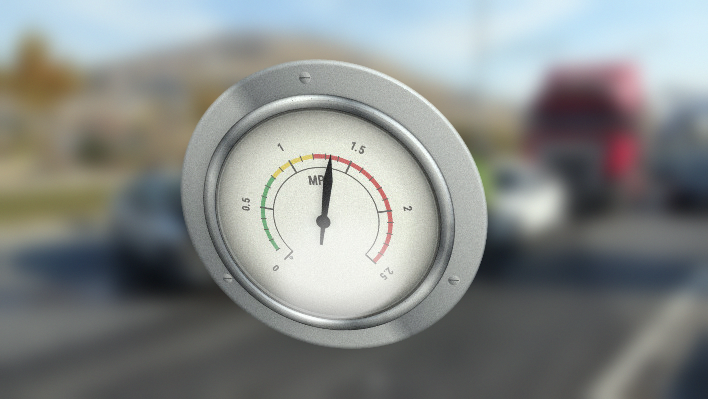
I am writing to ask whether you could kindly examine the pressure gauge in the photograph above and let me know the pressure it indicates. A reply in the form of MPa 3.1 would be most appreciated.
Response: MPa 1.35
